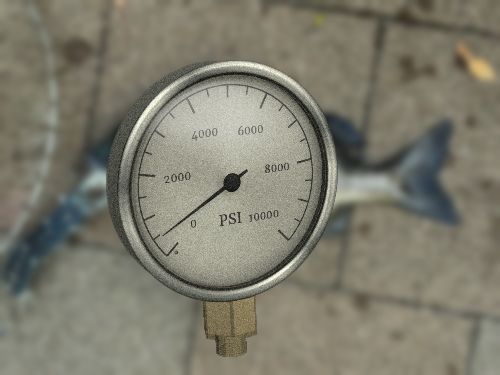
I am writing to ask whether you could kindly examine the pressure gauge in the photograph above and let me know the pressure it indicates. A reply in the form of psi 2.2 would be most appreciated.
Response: psi 500
